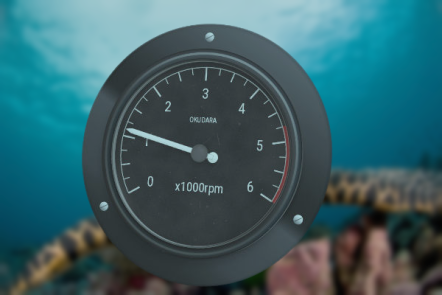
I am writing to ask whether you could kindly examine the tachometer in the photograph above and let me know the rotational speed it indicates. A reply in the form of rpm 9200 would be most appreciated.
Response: rpm 1125
